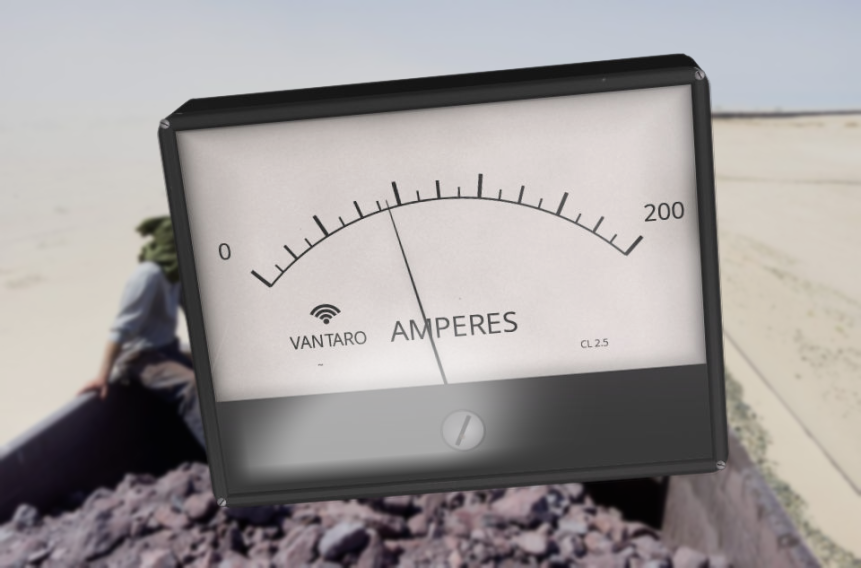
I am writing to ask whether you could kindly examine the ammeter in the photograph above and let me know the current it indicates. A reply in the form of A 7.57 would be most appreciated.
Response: A 75
